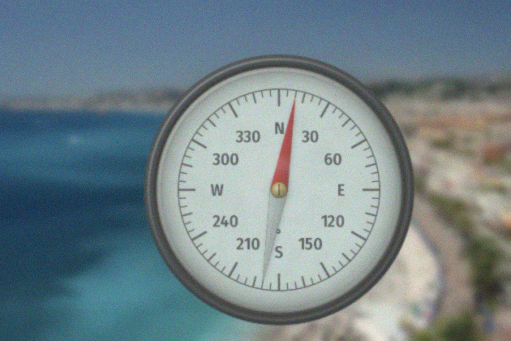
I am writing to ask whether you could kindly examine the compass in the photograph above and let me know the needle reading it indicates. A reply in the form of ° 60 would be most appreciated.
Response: ° 10
